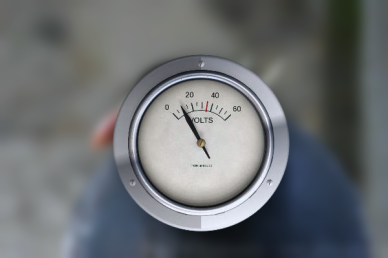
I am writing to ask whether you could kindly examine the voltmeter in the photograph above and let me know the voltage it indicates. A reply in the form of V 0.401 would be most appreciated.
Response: V 10
